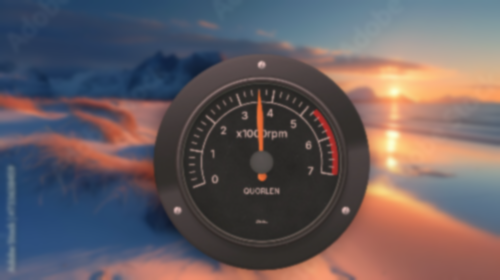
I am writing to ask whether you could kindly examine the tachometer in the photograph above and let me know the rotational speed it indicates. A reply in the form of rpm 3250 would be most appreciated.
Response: rpm 3600
